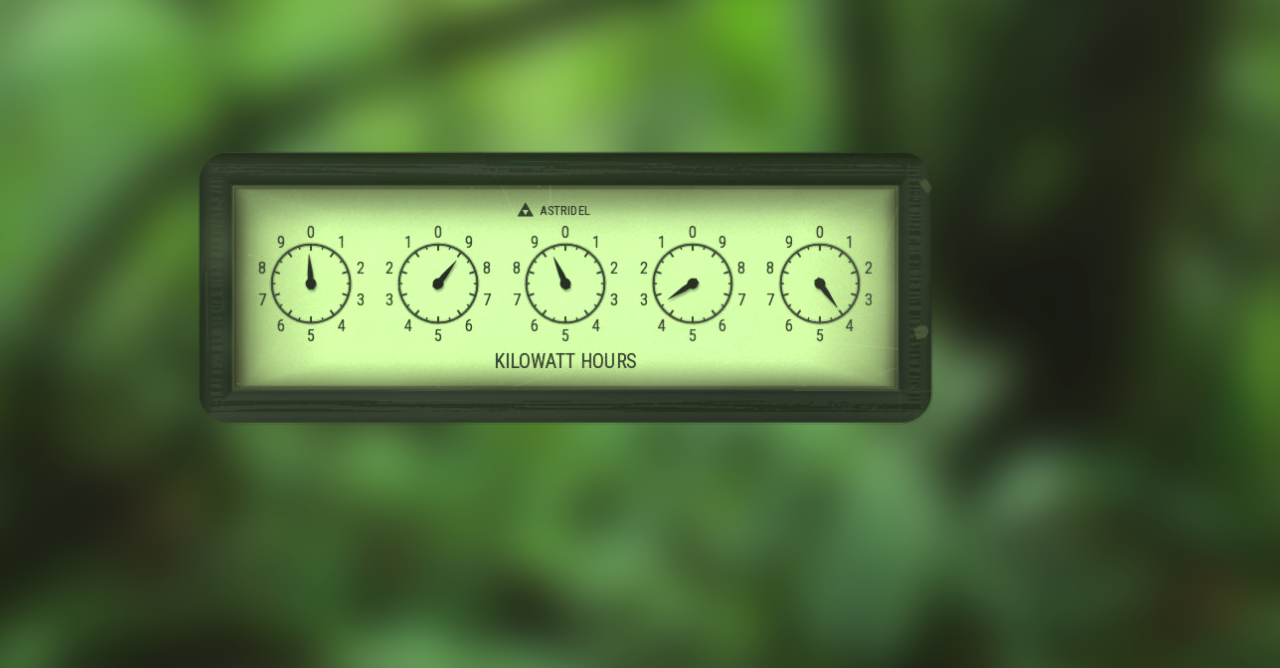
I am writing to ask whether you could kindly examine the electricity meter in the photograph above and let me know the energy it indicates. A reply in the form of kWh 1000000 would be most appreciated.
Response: kWh 98934
